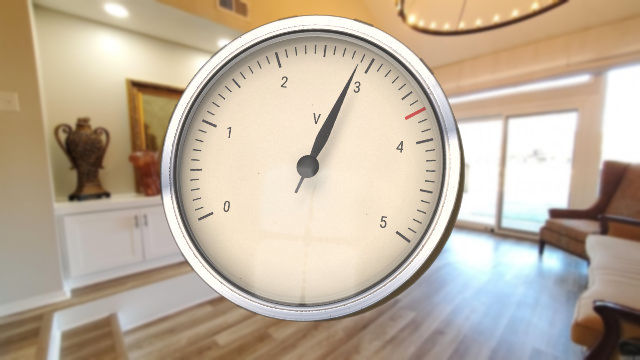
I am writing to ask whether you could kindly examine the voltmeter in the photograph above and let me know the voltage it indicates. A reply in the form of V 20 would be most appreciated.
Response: V 2.9
